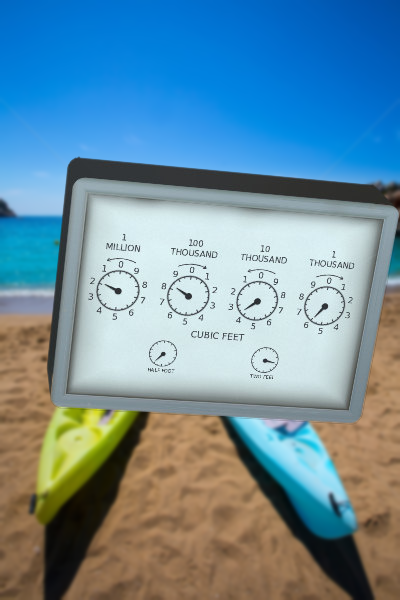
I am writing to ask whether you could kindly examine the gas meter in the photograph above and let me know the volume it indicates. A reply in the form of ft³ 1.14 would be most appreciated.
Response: ft³ 183600
